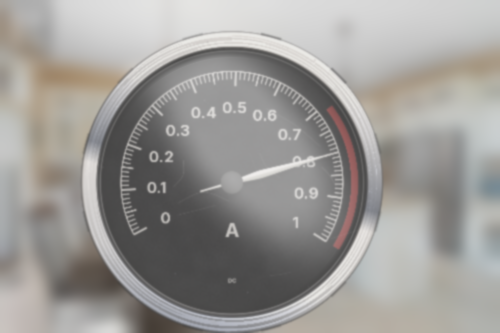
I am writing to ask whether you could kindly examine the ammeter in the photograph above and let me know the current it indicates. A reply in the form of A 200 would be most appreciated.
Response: A 0.8
